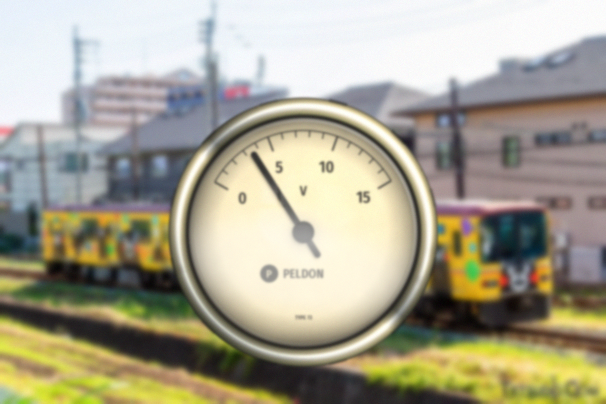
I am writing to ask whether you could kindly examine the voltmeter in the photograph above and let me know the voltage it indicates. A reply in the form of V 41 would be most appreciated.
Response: V 3.5
